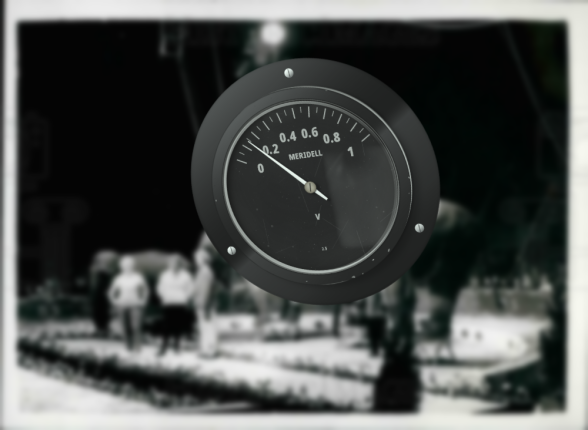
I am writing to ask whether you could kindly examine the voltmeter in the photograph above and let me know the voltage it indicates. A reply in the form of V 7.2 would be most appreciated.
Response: V 0.15
